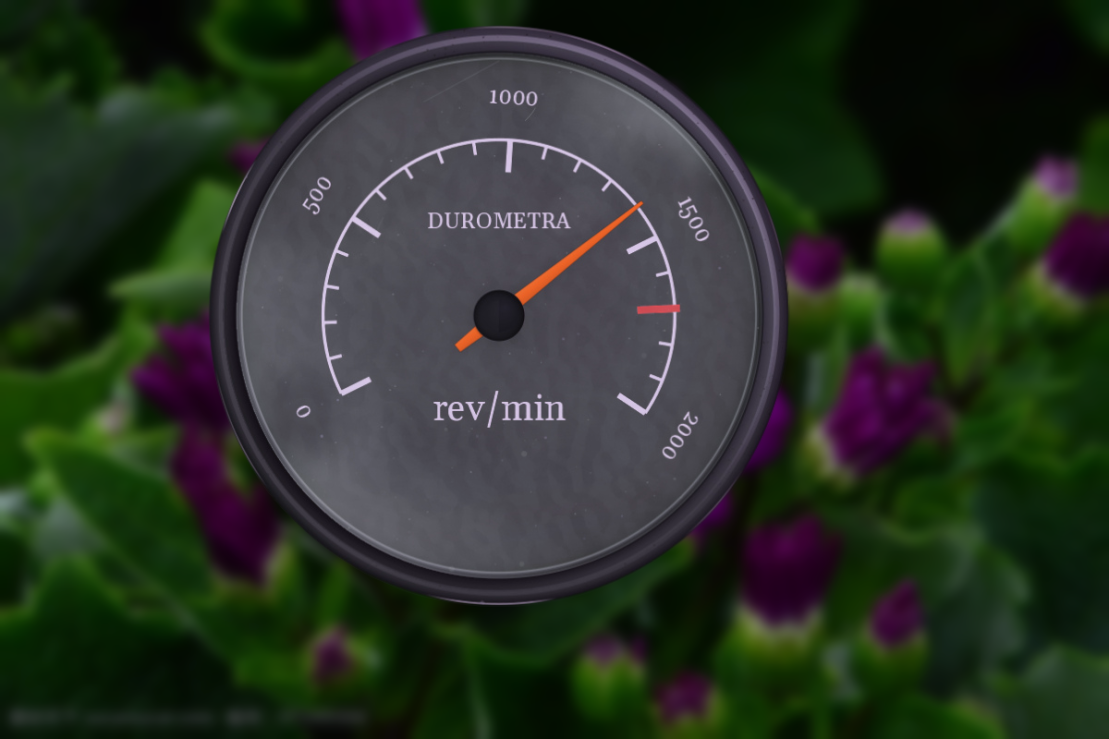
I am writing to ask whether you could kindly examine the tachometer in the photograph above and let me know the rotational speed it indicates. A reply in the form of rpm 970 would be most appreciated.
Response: rpm 1400
